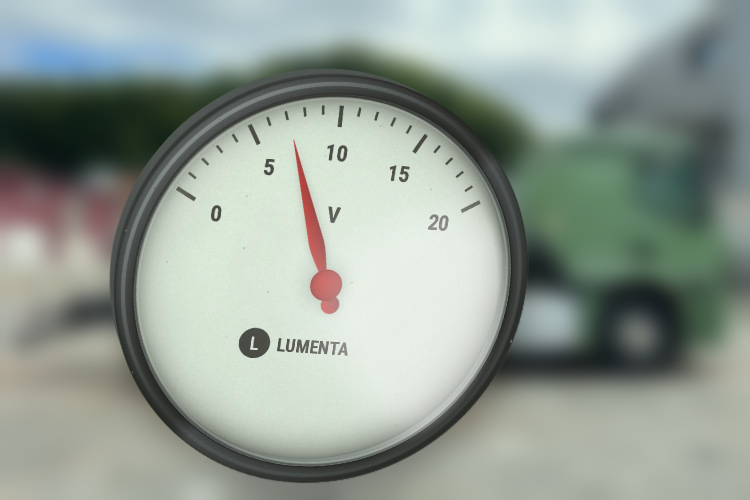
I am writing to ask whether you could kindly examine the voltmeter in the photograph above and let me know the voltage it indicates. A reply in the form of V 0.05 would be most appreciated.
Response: V 7
